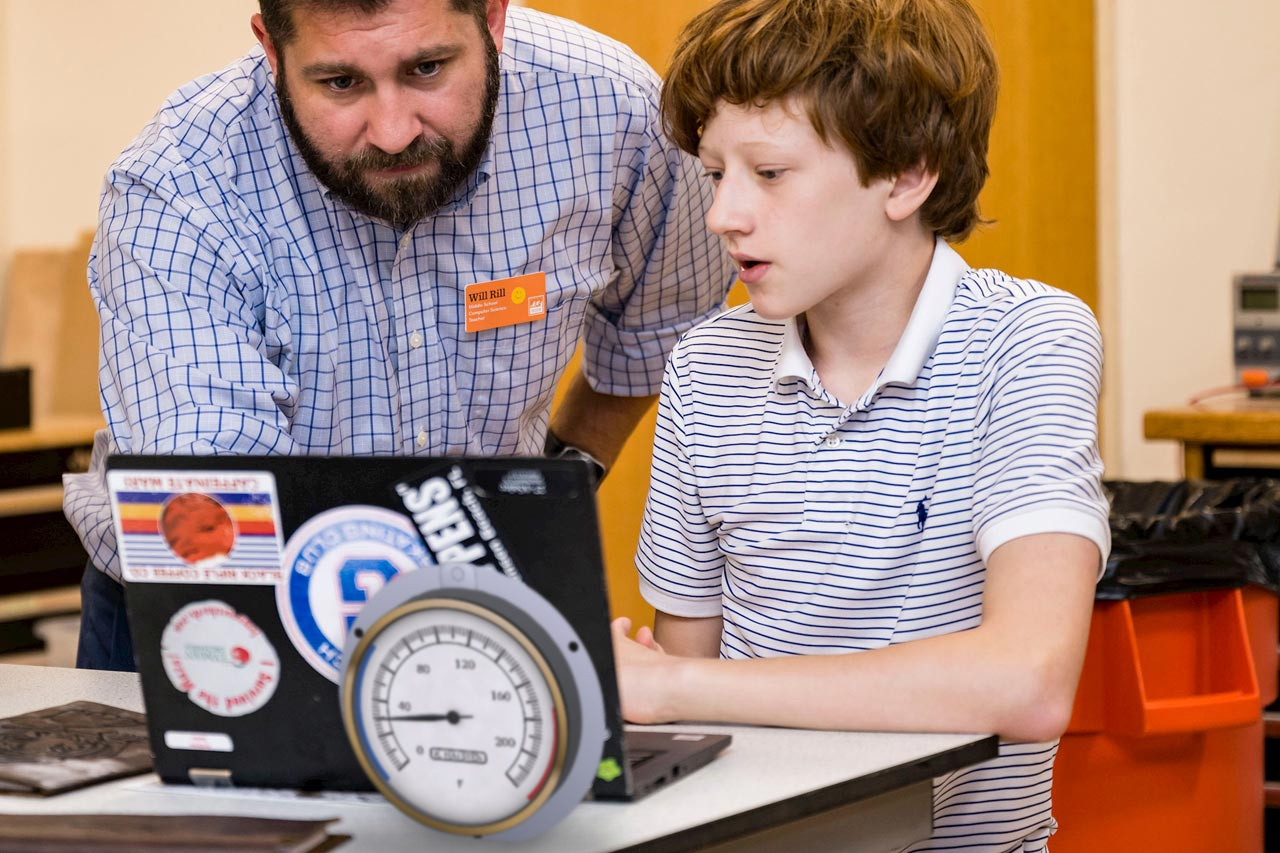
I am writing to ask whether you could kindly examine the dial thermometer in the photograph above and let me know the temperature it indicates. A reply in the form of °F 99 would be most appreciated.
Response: °F 30
